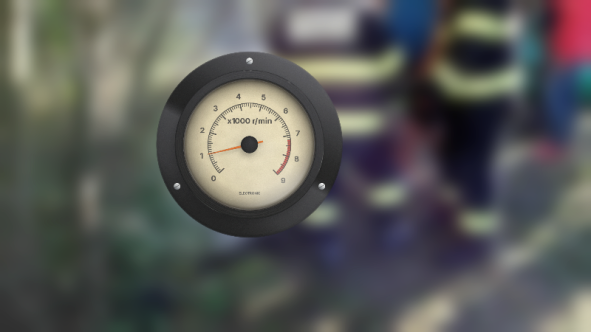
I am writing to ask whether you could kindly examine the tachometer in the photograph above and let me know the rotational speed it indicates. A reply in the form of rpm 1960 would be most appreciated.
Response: rpm 1000
